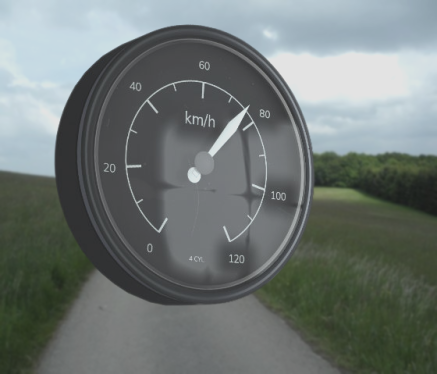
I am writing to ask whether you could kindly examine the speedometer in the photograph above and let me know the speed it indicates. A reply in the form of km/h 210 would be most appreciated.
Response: km/h 75
